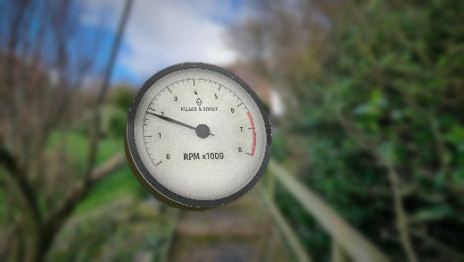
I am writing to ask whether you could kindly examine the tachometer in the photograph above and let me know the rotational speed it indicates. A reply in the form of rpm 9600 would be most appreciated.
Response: rpm 1800
